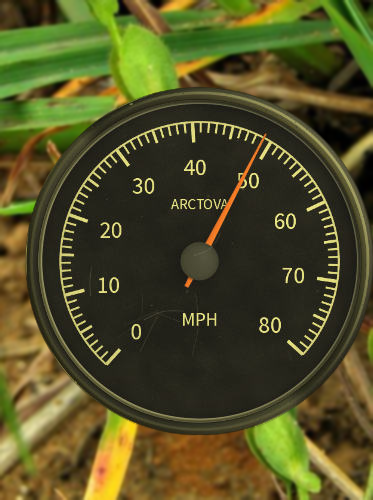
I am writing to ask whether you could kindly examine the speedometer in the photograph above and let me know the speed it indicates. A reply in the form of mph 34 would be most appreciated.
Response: mph 49
